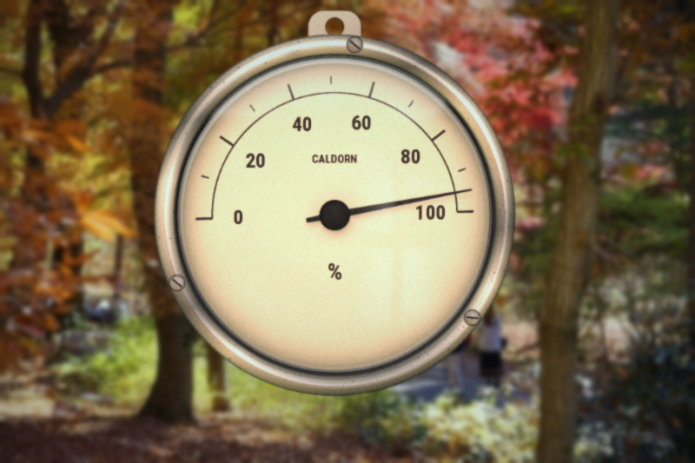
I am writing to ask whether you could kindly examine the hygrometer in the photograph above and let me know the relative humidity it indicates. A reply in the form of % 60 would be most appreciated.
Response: % 95
